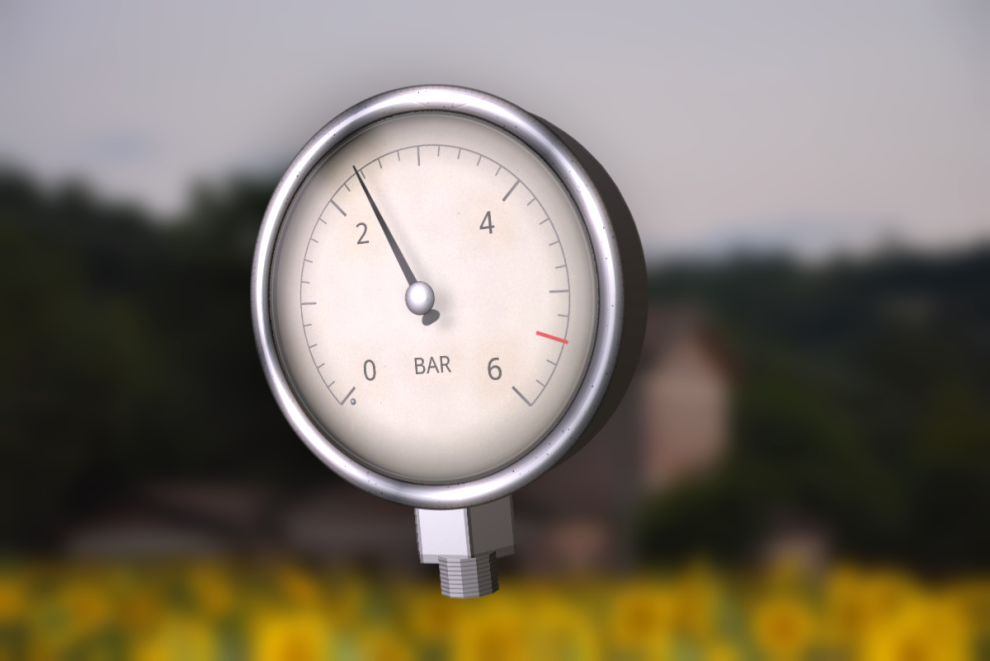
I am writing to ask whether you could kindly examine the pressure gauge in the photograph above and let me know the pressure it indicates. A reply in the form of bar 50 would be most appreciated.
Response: bar 2.4
